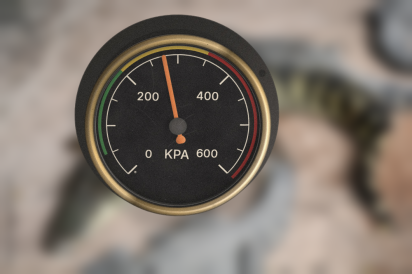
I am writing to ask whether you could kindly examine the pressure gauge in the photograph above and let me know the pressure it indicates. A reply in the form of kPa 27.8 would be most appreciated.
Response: kPa 275
